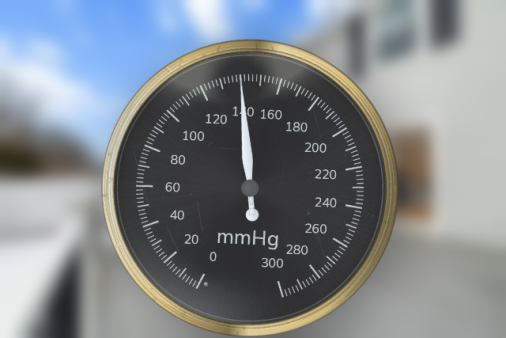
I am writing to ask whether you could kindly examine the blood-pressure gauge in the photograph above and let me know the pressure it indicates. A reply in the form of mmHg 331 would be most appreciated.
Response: mmHg 140
